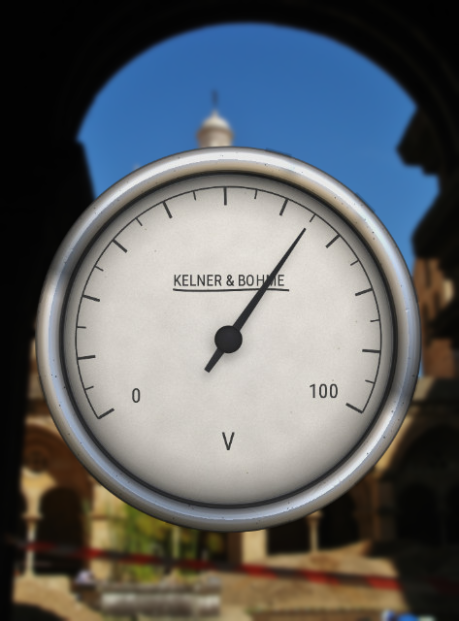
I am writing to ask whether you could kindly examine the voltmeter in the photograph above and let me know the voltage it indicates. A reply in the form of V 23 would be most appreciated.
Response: V 65
